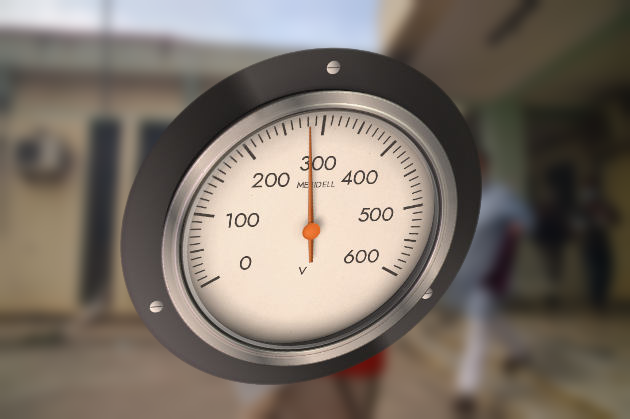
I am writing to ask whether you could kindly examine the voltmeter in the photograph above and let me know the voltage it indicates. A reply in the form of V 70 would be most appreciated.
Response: V 280
